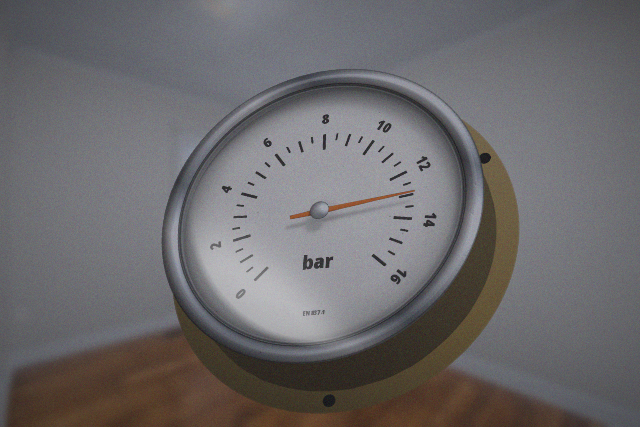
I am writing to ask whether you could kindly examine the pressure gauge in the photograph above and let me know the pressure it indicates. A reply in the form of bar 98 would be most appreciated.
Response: bar 13
